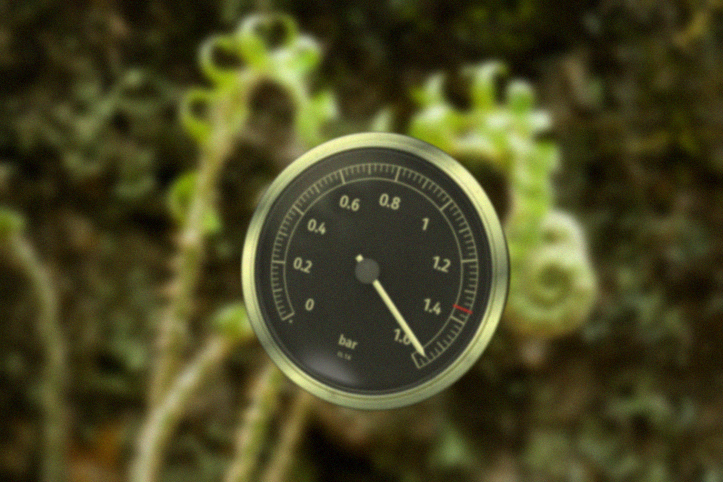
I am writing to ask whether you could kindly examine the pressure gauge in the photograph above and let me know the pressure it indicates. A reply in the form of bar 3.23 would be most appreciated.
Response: bar 1.56
